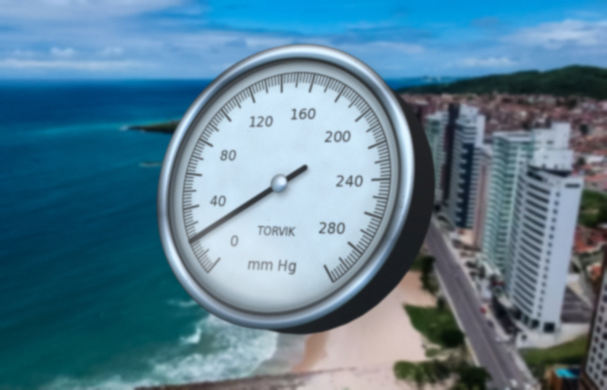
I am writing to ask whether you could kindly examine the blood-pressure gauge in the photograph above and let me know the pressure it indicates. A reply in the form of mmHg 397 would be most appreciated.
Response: mmHg 20
